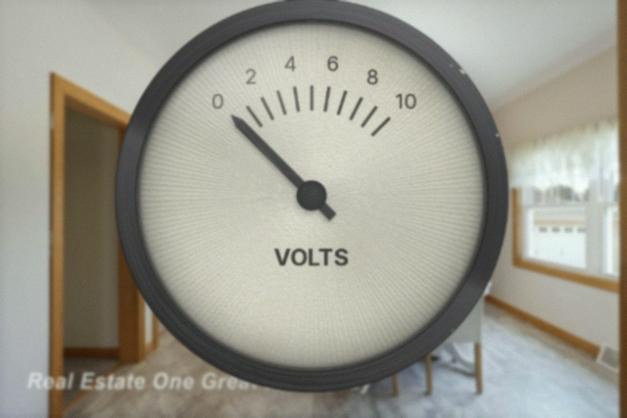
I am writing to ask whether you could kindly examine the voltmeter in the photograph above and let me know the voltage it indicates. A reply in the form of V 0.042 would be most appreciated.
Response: V 0
